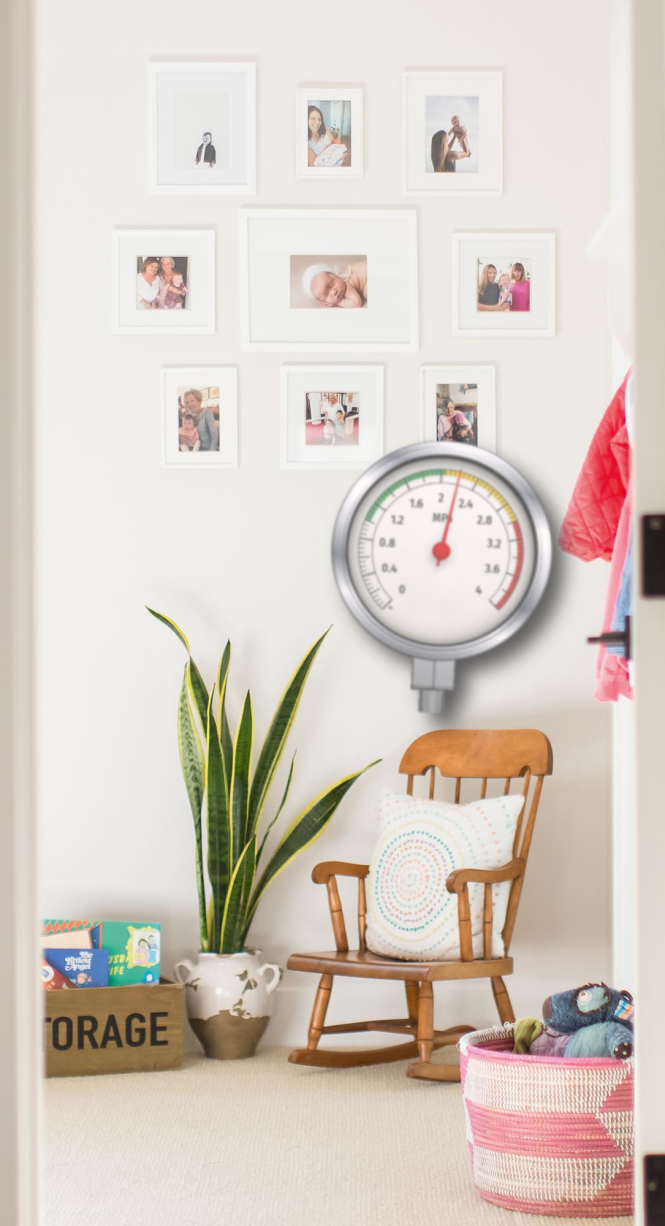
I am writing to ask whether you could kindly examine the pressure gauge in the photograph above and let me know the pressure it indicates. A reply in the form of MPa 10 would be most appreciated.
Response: MPa 2.2
